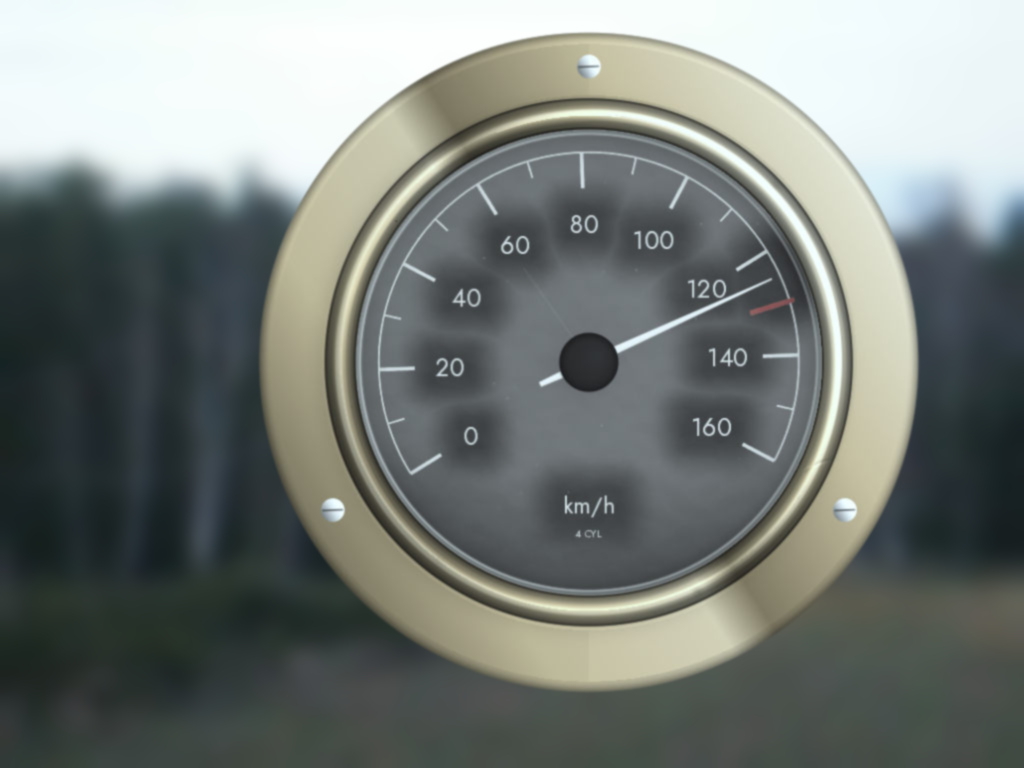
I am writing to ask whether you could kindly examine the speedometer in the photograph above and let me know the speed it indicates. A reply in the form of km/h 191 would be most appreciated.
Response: km/h 125
